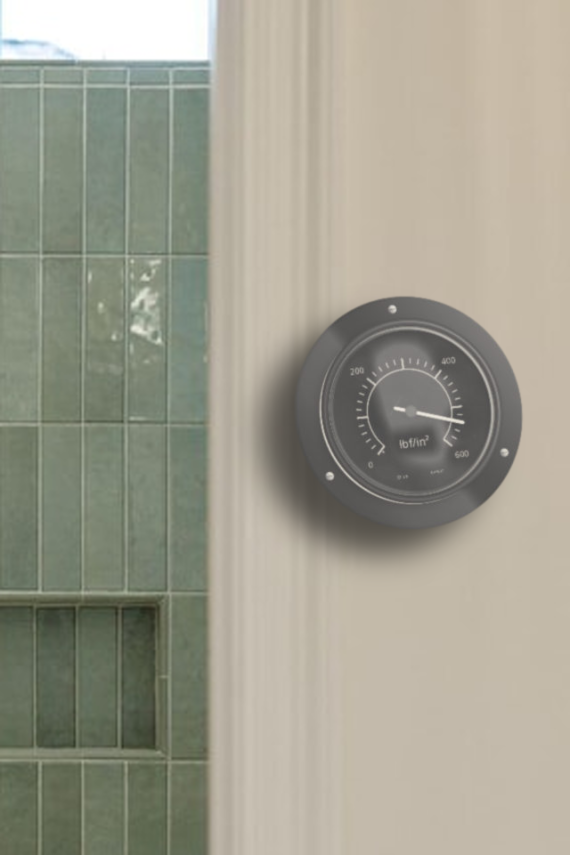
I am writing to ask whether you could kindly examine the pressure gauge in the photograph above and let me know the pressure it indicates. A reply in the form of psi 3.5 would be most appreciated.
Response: psi 540
